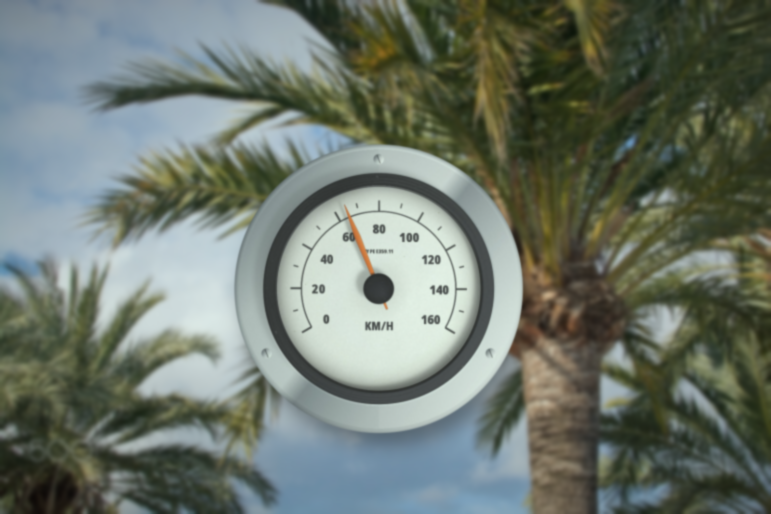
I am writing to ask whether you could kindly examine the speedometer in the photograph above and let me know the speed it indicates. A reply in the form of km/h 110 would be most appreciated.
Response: km/h 65
